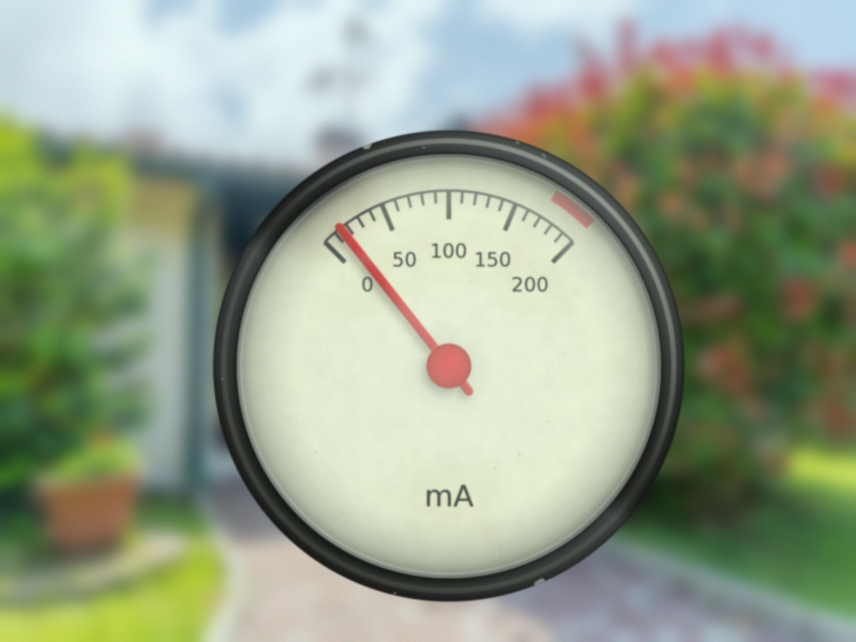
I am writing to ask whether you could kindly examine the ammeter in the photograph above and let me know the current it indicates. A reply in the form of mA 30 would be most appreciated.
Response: mA 15
